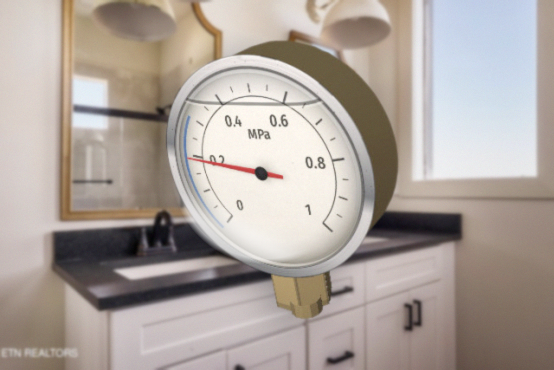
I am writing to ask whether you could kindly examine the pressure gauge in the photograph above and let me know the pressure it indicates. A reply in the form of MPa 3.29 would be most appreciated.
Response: MPa 0.2
